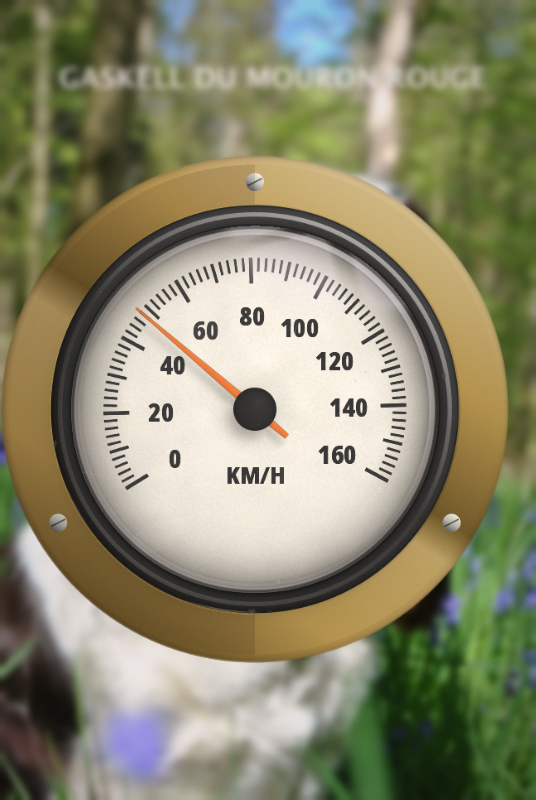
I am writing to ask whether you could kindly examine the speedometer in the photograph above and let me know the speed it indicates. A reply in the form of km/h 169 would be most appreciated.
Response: km/h 48
